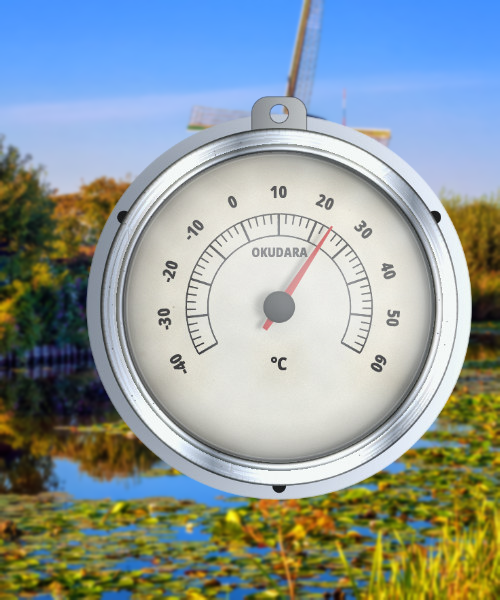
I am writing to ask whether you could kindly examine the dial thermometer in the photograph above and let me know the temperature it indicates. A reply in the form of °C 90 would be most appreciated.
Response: °C 24
